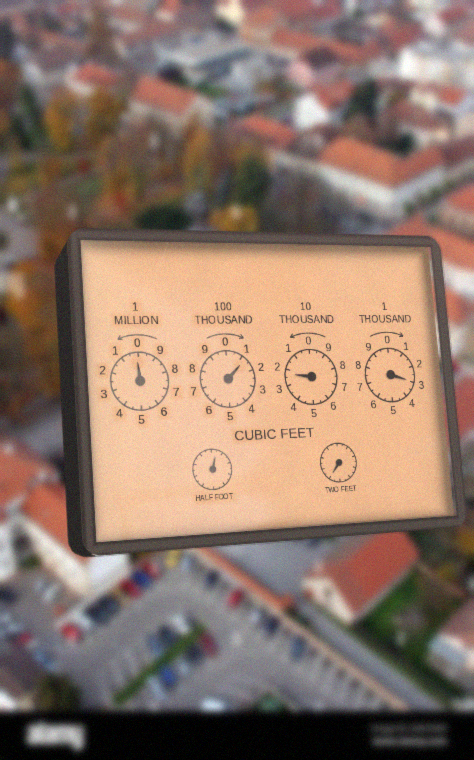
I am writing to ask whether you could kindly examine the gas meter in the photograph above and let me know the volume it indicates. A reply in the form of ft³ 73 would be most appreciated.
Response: ft³ 12300
